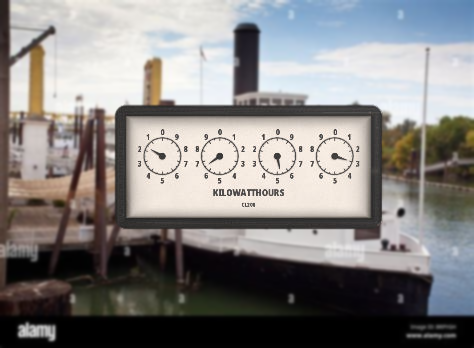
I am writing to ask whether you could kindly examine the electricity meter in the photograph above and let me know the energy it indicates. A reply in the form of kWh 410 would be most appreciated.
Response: kWh 1653
